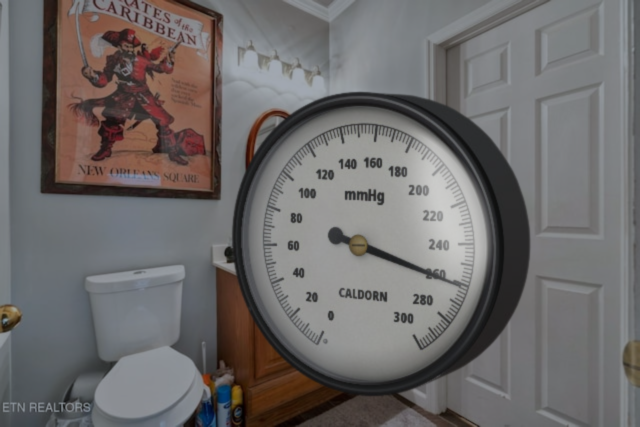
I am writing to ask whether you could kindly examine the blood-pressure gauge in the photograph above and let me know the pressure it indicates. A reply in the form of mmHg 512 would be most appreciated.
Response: mmHg 260
